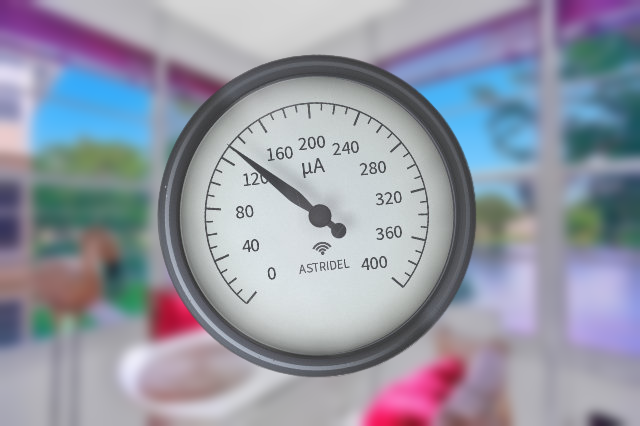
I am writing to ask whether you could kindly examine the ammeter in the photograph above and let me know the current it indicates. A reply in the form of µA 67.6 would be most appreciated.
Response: µA 130
